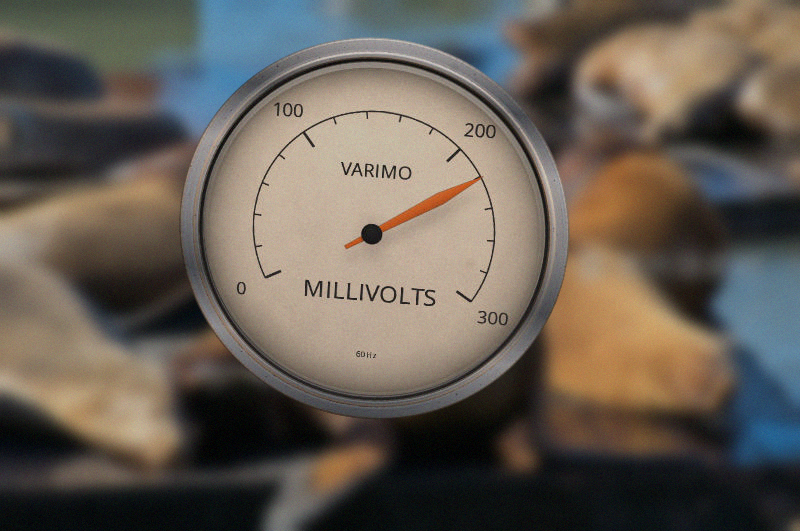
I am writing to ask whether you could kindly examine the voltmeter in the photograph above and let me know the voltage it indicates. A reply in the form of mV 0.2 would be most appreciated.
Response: mV 220
